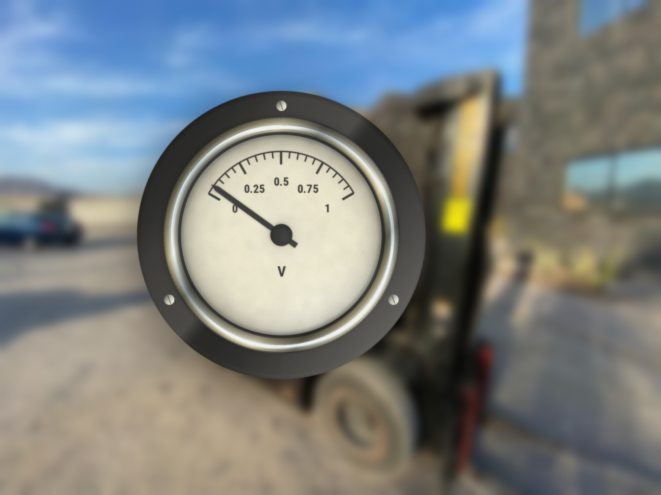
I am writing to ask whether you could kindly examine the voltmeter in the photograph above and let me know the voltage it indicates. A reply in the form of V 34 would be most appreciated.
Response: V 0.05
